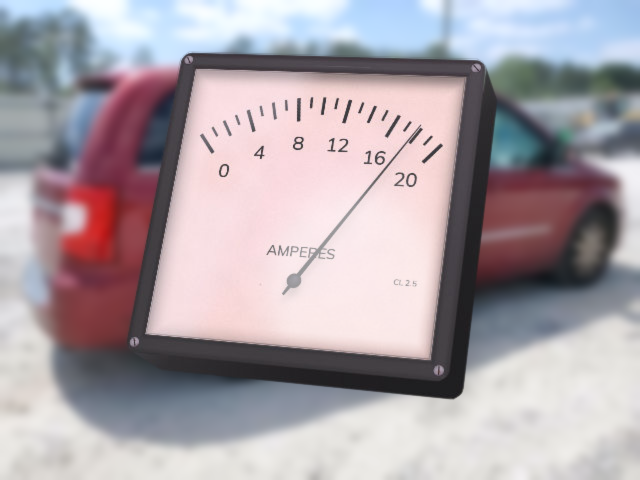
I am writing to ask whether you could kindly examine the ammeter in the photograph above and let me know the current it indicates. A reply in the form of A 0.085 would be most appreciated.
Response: A 18
